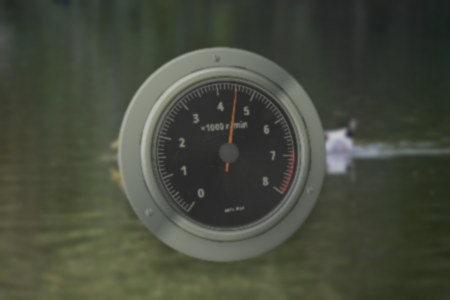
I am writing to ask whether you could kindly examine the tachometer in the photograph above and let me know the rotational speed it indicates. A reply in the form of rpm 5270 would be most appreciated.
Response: rpm 4500
